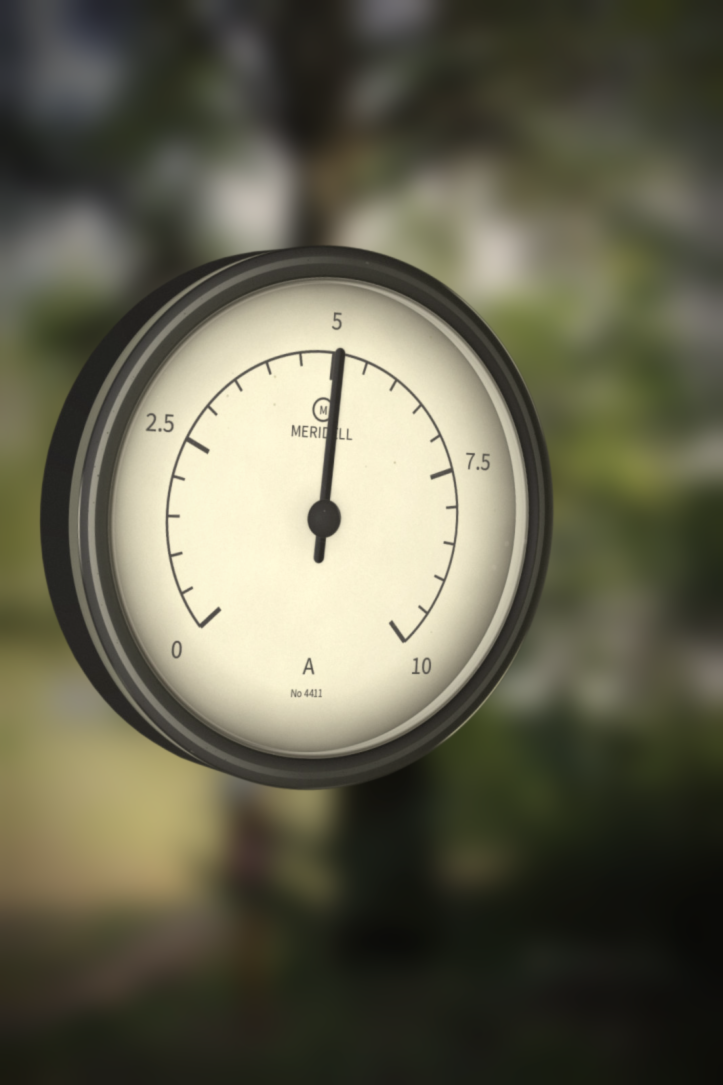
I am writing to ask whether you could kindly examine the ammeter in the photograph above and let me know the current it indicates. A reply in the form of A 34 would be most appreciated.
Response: A 5
